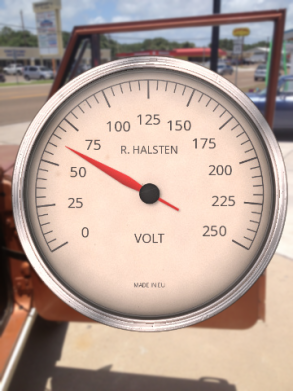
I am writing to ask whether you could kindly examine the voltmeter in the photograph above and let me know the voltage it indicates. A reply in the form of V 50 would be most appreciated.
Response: V 62.5
